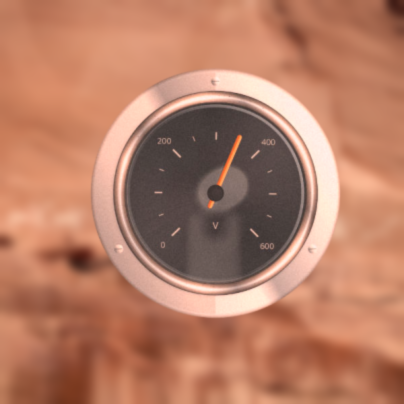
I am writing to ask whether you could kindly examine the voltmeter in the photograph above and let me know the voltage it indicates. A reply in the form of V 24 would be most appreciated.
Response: V 350
